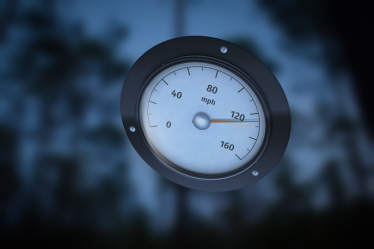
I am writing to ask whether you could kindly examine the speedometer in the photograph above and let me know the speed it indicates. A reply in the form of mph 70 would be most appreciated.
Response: mph 125
